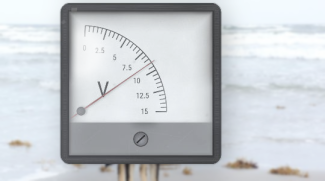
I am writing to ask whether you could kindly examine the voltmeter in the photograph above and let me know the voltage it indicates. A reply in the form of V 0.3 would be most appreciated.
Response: V 9
